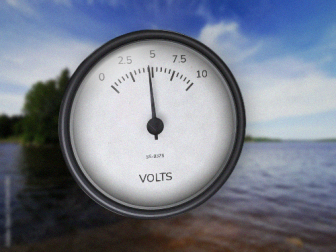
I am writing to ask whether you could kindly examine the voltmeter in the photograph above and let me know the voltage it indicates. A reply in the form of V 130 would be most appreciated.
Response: V 4.5
